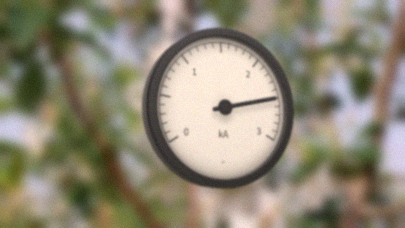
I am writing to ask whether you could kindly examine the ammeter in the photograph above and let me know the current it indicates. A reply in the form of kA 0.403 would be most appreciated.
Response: kA 2.5
